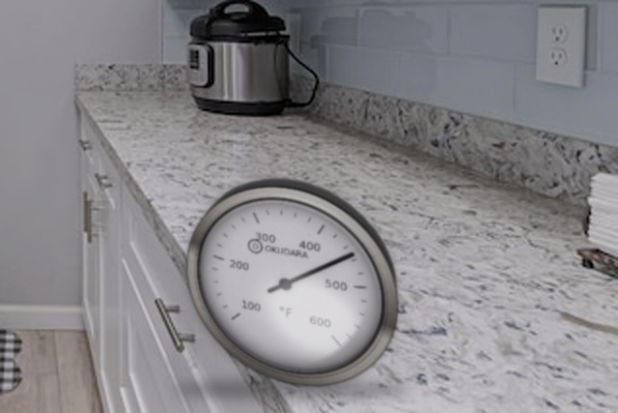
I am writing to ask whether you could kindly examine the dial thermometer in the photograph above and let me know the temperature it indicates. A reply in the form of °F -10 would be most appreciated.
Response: °F 450
